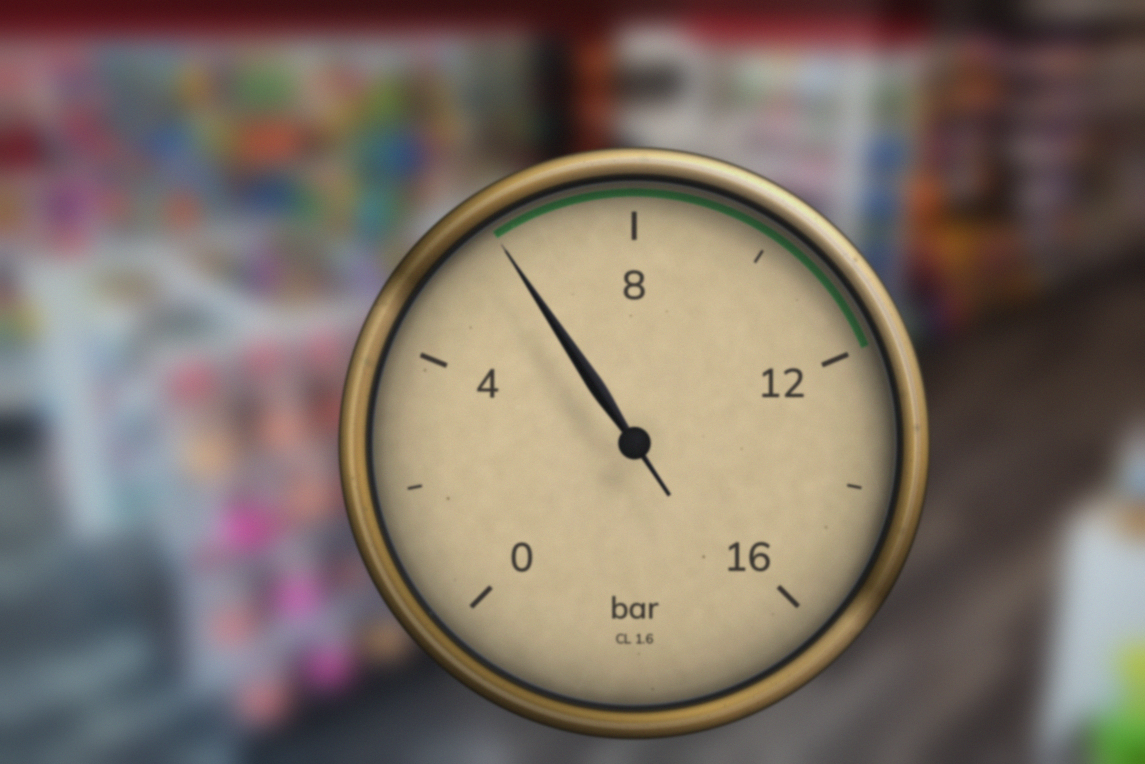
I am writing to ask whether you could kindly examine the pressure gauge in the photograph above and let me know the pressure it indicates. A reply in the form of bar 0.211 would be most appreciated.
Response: bar 6
